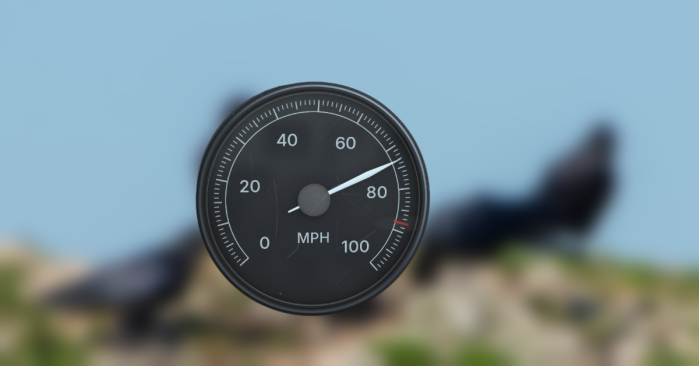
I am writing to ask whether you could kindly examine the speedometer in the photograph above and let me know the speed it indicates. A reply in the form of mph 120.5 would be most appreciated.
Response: mph 73
